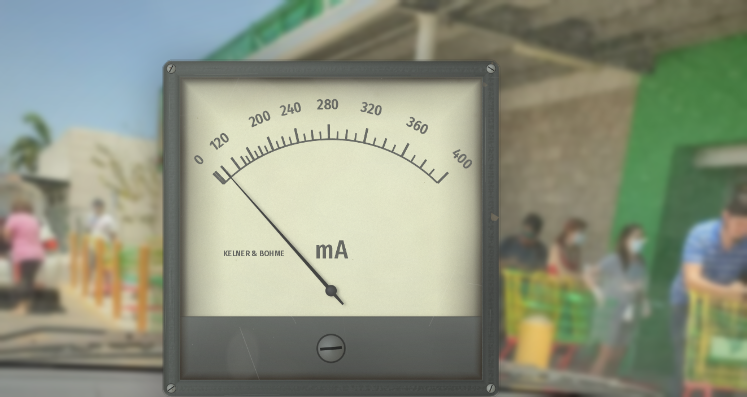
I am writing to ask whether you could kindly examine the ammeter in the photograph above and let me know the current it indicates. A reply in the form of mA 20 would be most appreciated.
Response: mA 80
